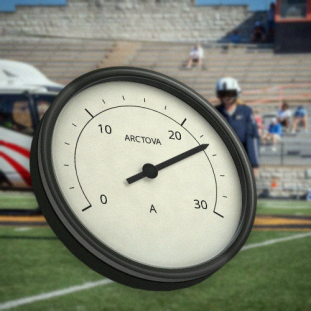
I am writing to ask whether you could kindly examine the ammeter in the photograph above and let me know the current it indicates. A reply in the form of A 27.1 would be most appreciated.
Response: A 23
